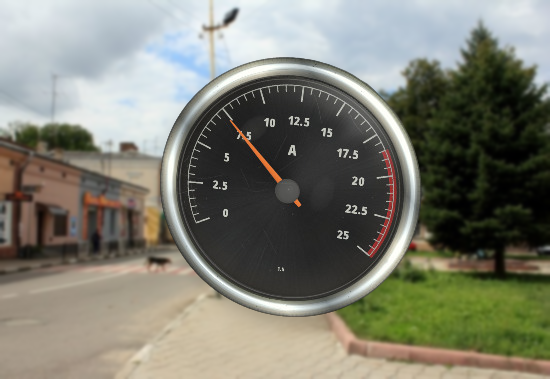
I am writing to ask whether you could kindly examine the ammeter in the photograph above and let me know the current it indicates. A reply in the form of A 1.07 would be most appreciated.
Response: A 7.5
